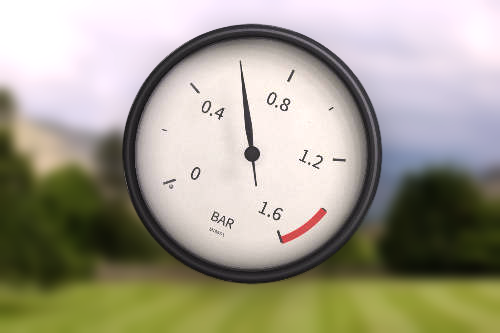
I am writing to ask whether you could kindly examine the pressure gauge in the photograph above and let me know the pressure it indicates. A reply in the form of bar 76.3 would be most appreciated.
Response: bar 0.6
